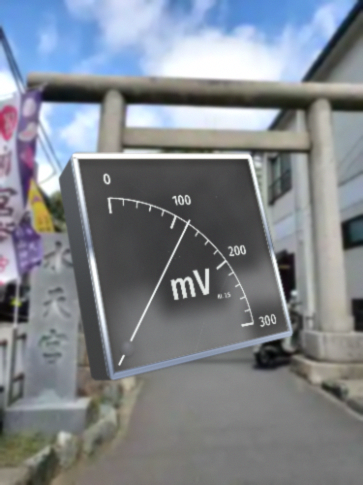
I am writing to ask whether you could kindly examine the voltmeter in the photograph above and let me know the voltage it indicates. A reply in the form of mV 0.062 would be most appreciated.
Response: mV 120
